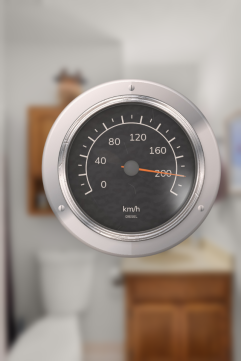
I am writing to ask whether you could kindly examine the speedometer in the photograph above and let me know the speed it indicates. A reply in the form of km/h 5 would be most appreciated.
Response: km/h 200
